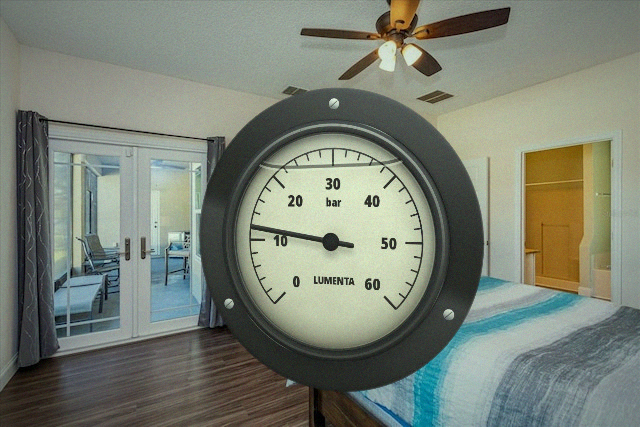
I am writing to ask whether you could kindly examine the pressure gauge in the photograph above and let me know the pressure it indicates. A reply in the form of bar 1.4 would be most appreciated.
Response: bar 12
